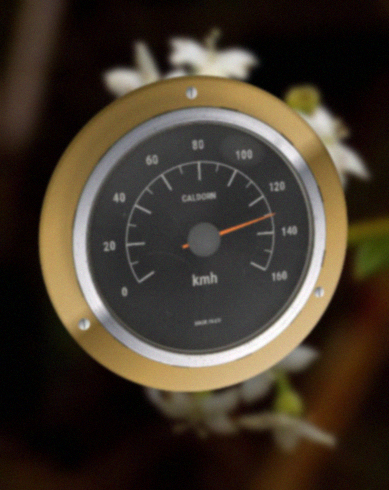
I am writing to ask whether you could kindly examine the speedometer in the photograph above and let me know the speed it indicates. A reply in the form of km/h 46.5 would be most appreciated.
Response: km/h 130
